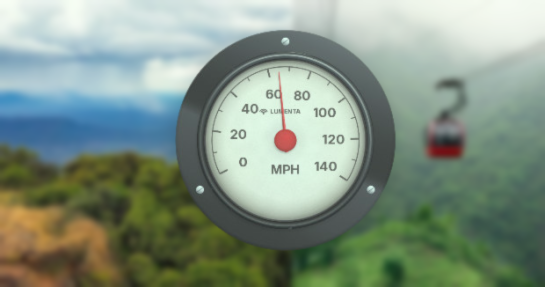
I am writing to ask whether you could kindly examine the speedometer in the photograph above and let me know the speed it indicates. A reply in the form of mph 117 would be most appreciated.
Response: mph 65
